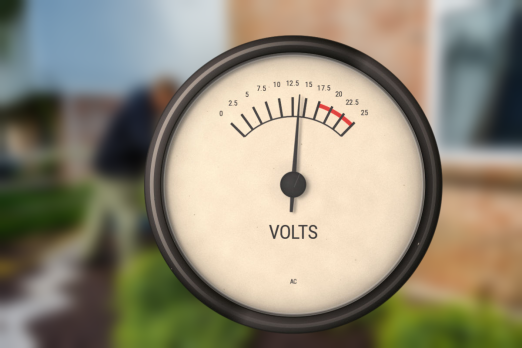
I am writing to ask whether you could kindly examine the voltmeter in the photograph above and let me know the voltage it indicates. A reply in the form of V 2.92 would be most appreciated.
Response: V 13.75
